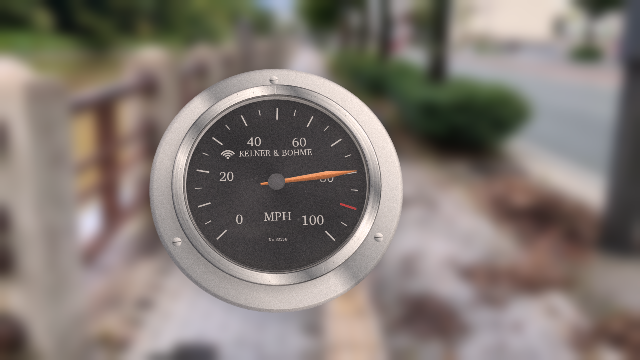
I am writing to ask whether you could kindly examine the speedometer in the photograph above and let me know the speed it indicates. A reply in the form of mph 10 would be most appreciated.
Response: mph 80
